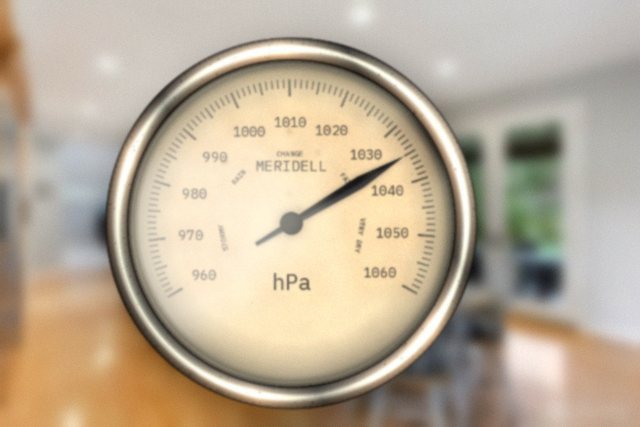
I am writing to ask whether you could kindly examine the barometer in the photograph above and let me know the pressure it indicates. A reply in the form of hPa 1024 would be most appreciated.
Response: hPa 1035
